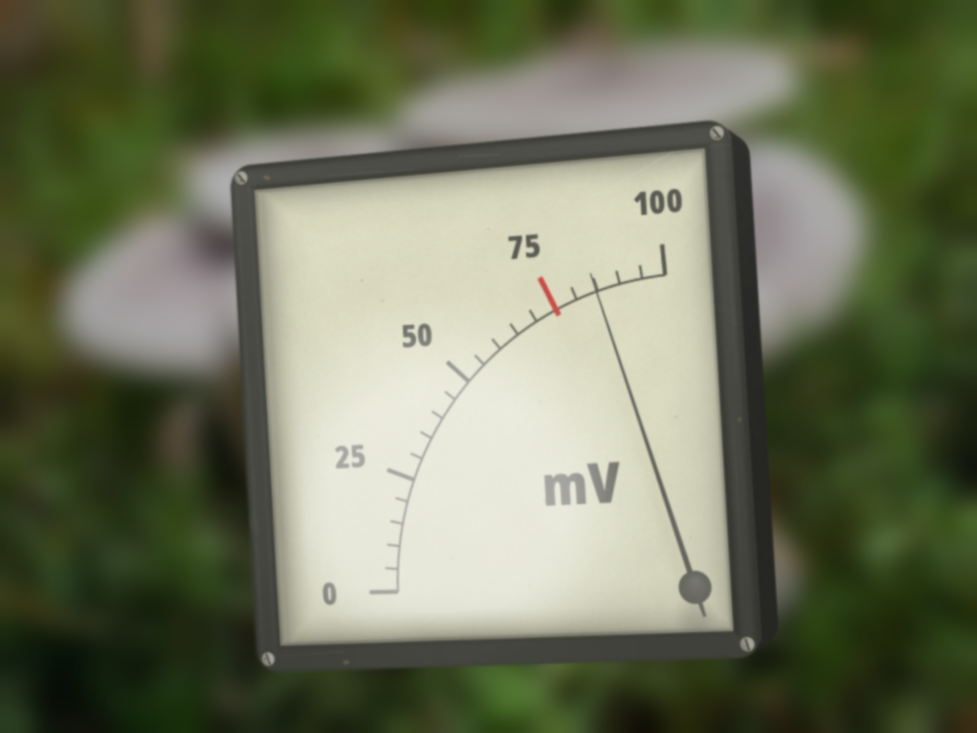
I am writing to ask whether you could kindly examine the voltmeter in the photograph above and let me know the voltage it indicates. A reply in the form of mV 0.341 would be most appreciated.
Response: mV 85
